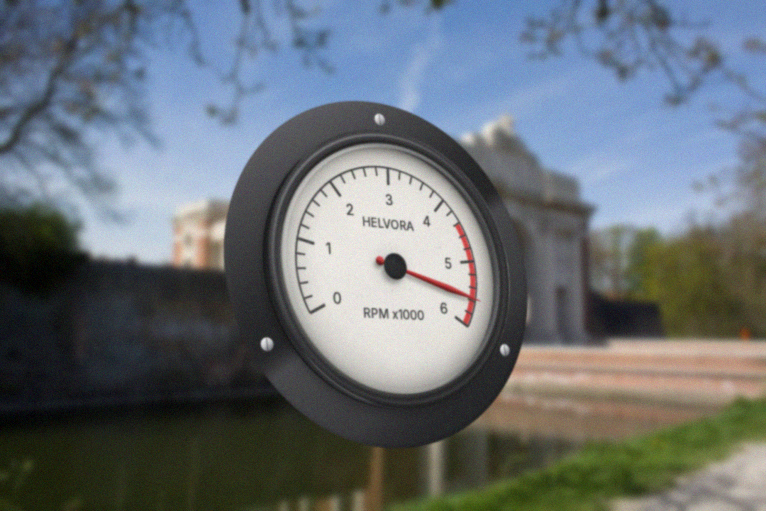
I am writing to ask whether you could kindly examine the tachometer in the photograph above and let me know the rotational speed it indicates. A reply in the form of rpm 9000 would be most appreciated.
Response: rpm 5600
